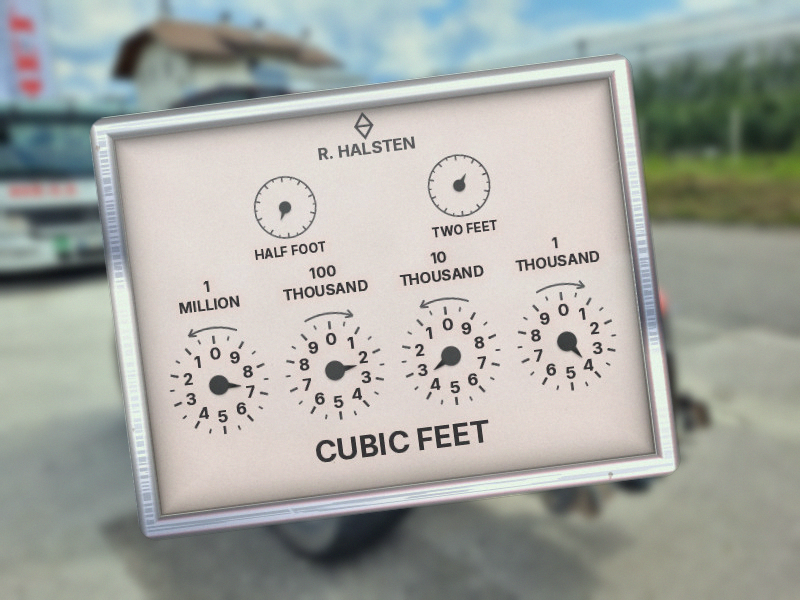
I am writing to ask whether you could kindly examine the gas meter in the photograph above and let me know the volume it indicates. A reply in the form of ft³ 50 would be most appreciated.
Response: ft³ 723400
